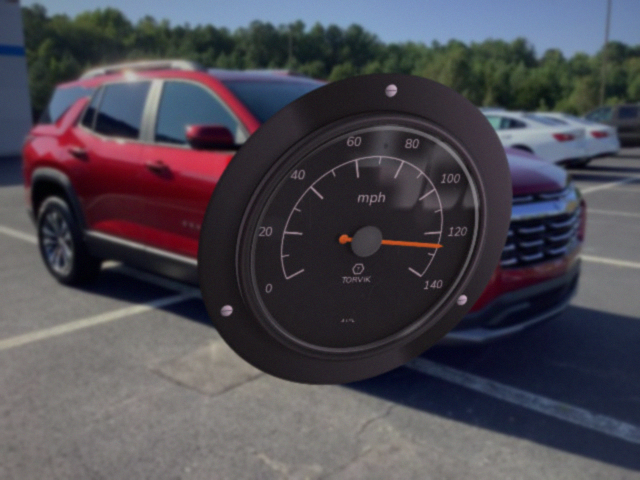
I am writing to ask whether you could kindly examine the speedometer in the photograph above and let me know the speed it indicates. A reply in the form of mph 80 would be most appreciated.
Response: mph 125
